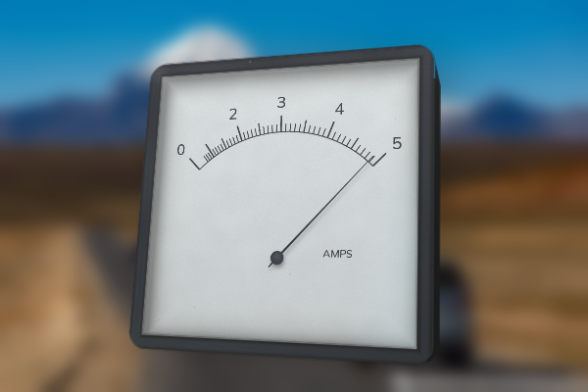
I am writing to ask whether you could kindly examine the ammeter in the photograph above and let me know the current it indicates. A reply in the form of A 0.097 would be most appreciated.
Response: A 4.9
